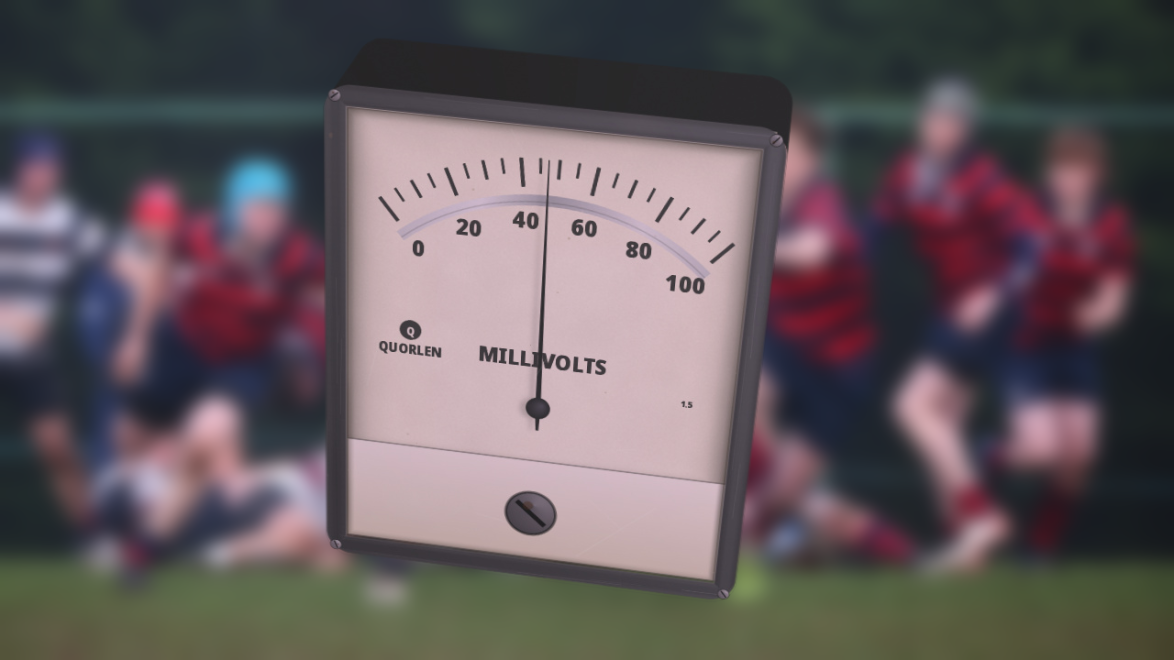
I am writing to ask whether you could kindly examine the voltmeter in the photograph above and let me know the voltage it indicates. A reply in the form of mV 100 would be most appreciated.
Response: mV 47.5
